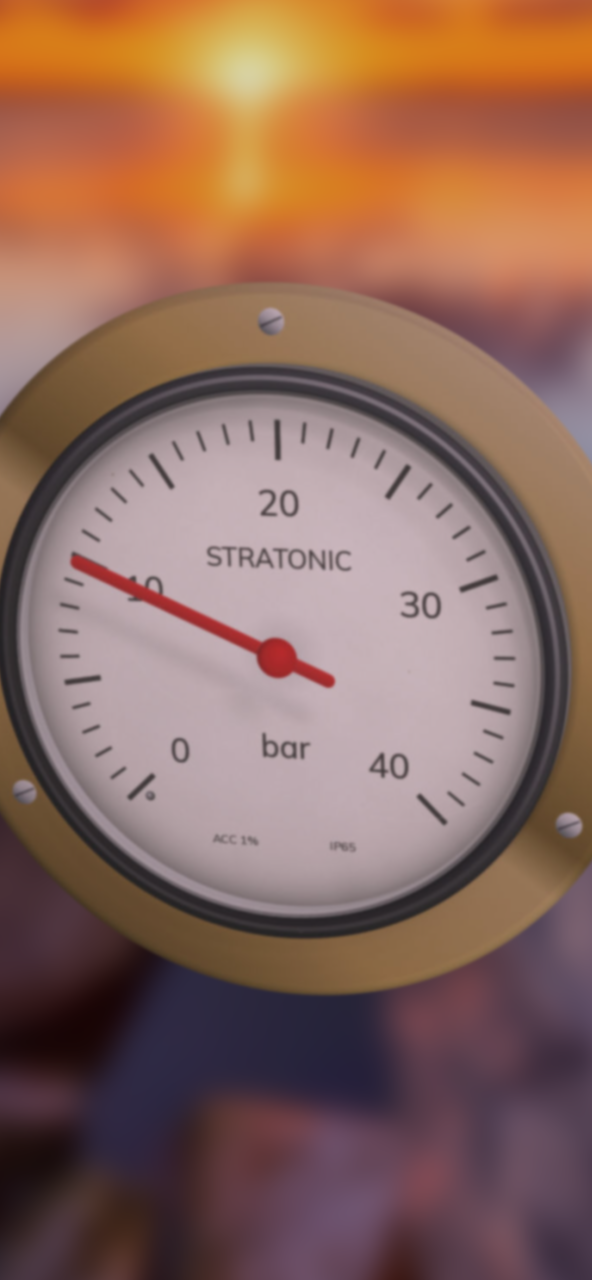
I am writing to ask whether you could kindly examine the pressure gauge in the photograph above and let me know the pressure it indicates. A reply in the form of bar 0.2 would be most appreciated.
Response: bar 10
